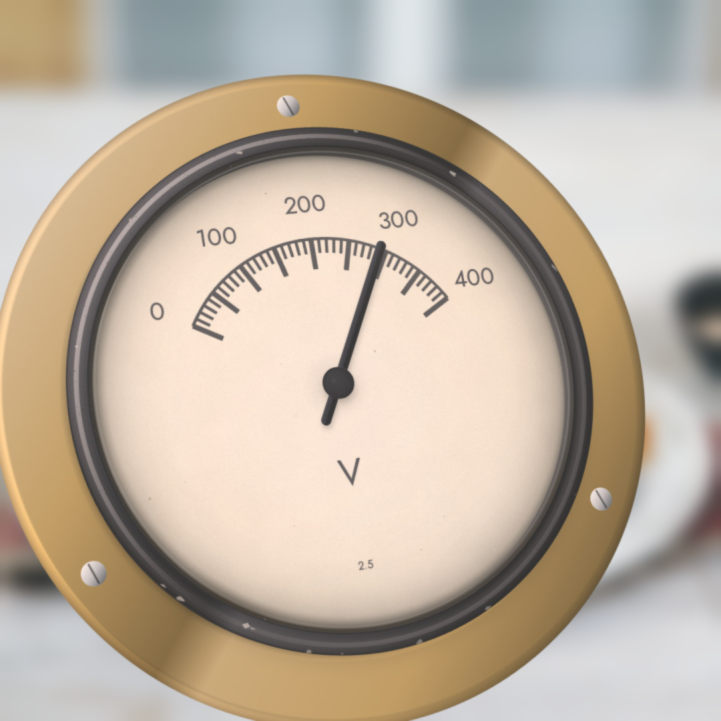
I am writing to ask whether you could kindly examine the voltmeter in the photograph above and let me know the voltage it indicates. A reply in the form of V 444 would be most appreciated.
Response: V 290
